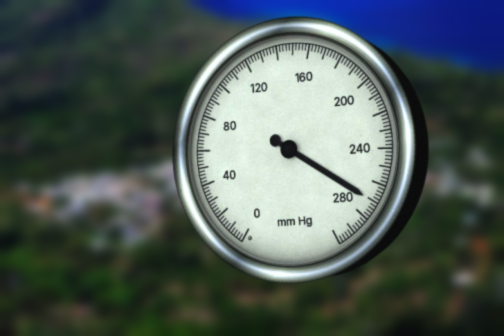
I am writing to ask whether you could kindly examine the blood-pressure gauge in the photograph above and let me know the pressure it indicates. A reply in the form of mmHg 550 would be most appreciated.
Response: mmHg 270
